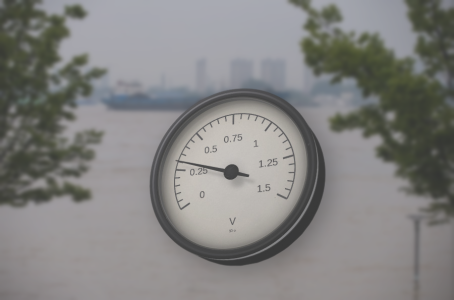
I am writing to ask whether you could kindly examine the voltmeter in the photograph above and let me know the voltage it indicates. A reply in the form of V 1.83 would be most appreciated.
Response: V 0.3
